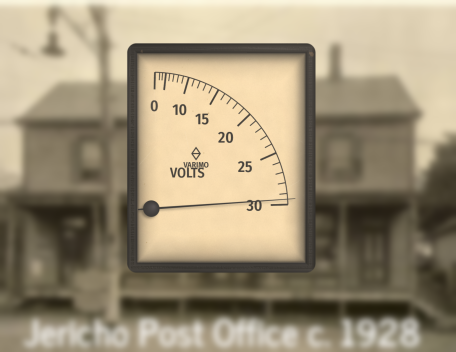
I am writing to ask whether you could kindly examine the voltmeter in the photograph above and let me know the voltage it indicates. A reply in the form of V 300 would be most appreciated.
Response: V 29.5
